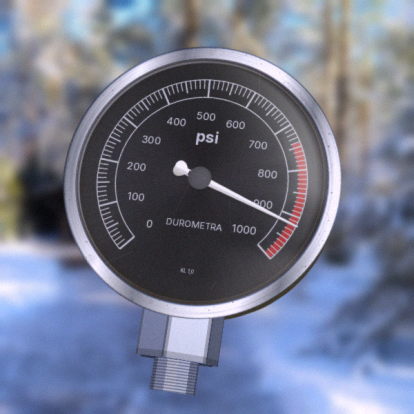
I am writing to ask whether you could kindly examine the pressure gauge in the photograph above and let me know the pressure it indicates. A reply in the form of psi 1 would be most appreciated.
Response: psi 920
